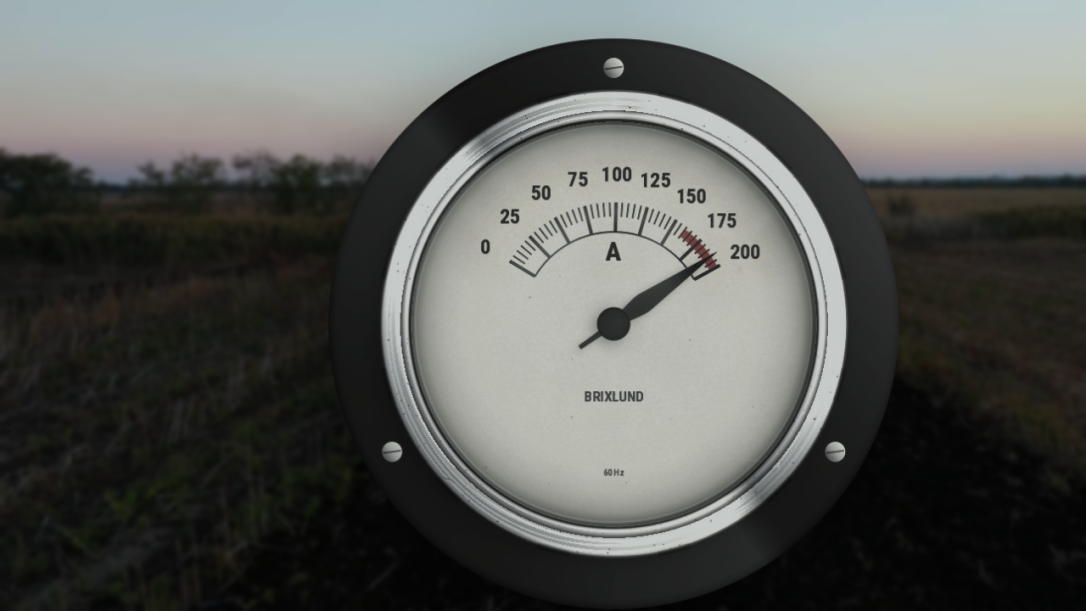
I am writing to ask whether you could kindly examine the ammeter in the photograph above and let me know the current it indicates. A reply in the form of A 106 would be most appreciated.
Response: A 190
